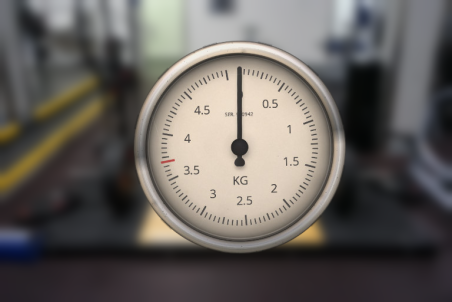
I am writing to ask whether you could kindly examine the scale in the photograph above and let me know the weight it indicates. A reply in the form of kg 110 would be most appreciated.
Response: kg 0
